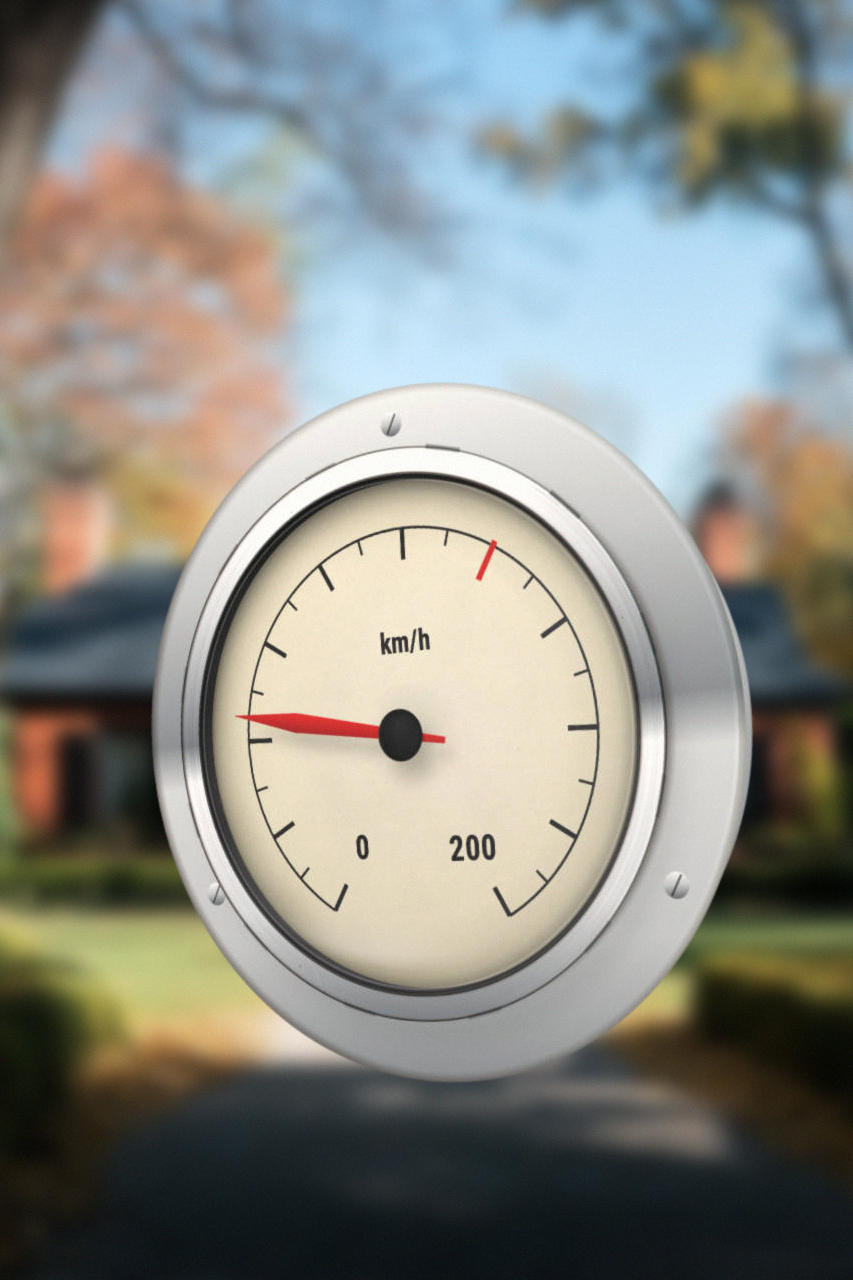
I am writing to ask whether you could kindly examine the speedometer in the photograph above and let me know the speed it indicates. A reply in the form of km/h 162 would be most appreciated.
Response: km/h 45
